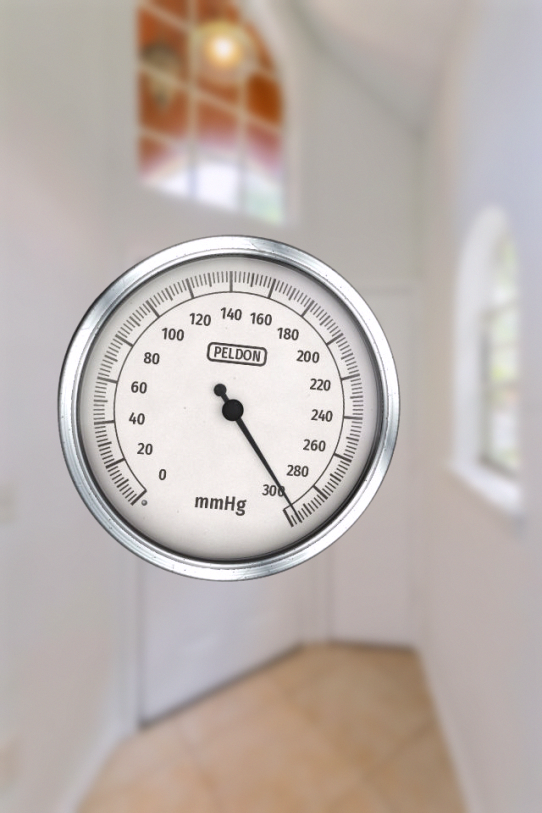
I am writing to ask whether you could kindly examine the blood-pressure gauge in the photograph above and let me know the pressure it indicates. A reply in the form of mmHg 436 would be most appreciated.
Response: mmHg 296
